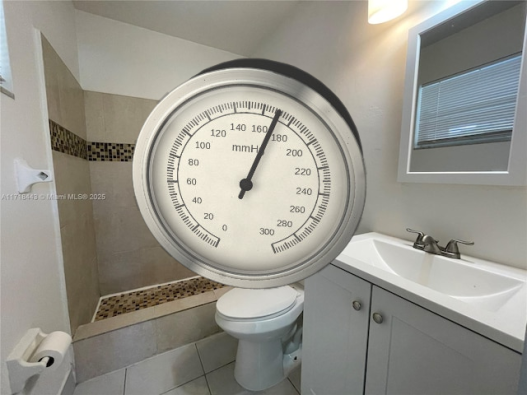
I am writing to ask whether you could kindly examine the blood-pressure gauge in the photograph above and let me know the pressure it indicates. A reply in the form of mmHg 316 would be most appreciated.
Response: mmHg 170
